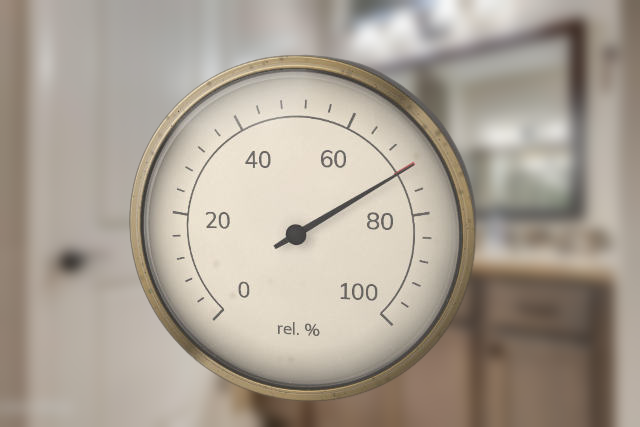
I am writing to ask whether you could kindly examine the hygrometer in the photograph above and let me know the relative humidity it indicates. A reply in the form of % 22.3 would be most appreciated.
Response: % 72
